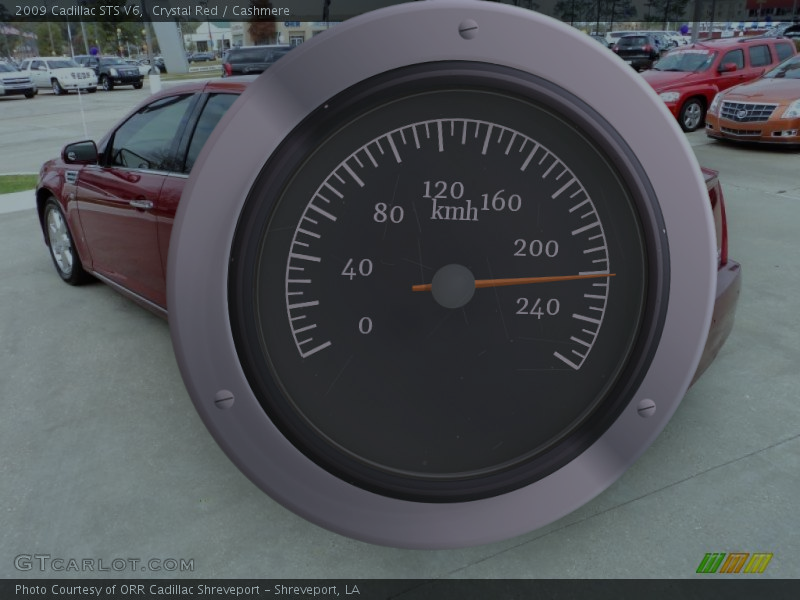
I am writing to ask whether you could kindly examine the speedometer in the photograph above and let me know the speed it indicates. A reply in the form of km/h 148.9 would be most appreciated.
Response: km/h 220
